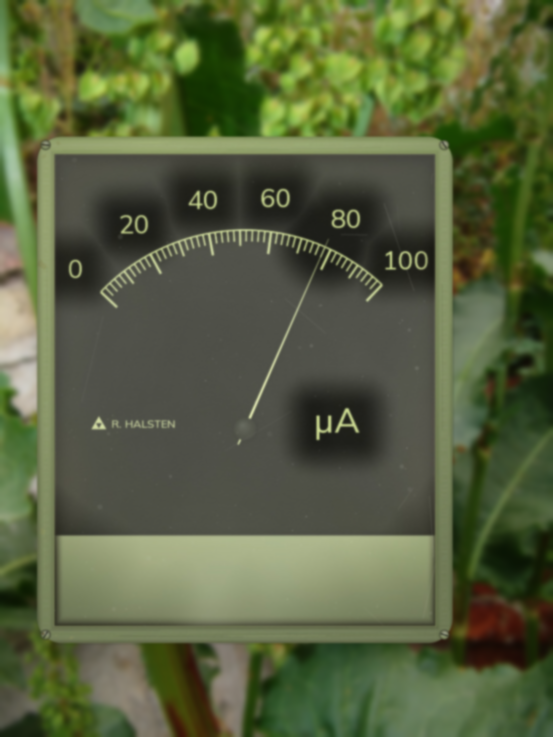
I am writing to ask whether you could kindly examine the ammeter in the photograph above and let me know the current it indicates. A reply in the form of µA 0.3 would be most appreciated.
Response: µA 78
